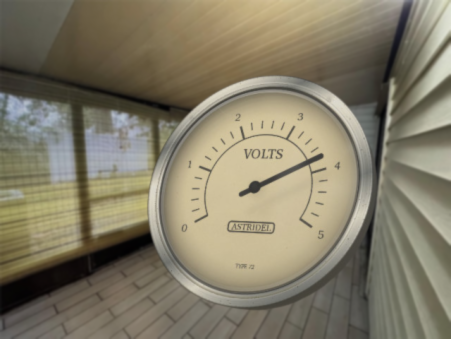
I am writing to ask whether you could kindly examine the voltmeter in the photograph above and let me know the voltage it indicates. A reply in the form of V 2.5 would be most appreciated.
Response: V 3.8
